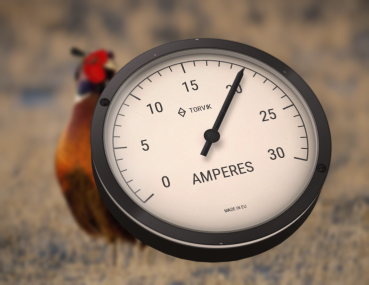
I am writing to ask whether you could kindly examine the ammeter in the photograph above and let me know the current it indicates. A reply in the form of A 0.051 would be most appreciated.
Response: A 20
